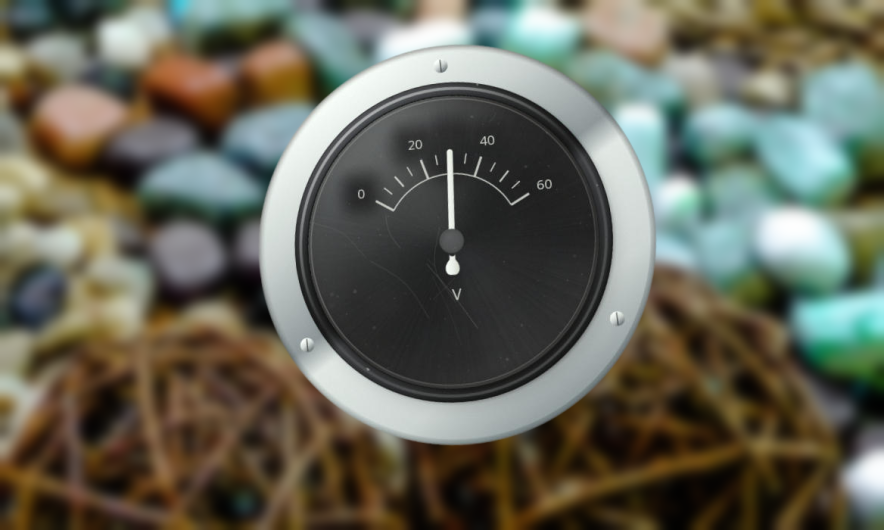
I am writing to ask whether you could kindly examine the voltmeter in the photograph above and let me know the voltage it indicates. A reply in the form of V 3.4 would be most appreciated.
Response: V 30
